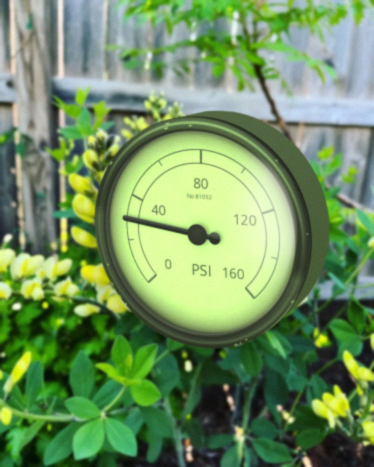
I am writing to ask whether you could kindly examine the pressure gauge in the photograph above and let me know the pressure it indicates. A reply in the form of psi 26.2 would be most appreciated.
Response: psi 30
